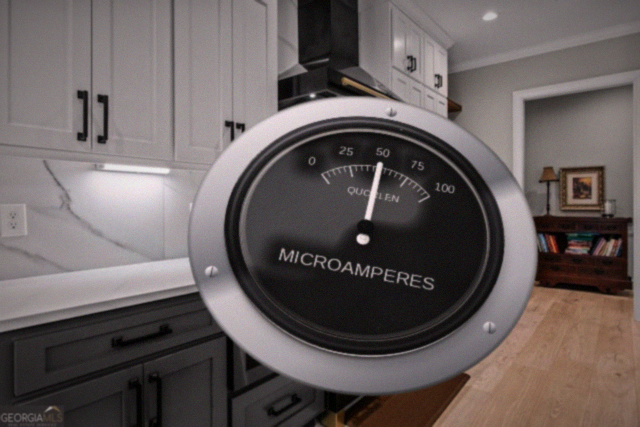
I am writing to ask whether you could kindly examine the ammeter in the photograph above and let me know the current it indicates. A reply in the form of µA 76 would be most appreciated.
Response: µA 50
